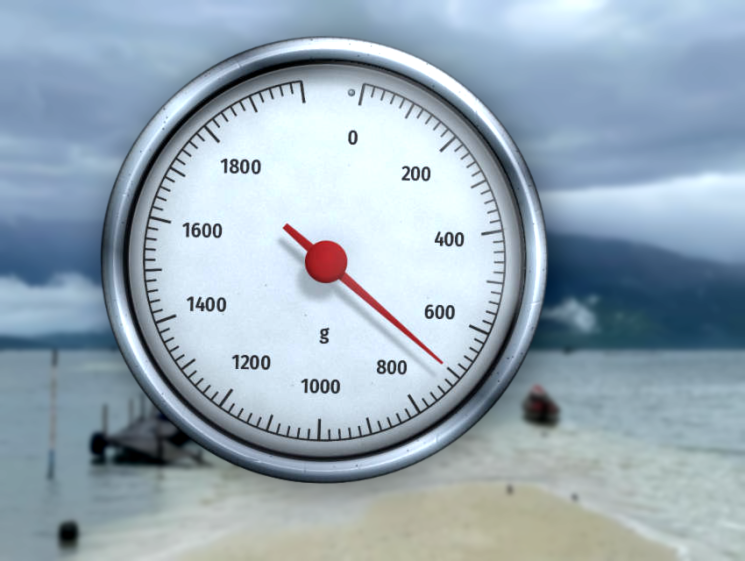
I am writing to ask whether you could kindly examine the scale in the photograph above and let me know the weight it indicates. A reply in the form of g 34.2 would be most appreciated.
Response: g 700
